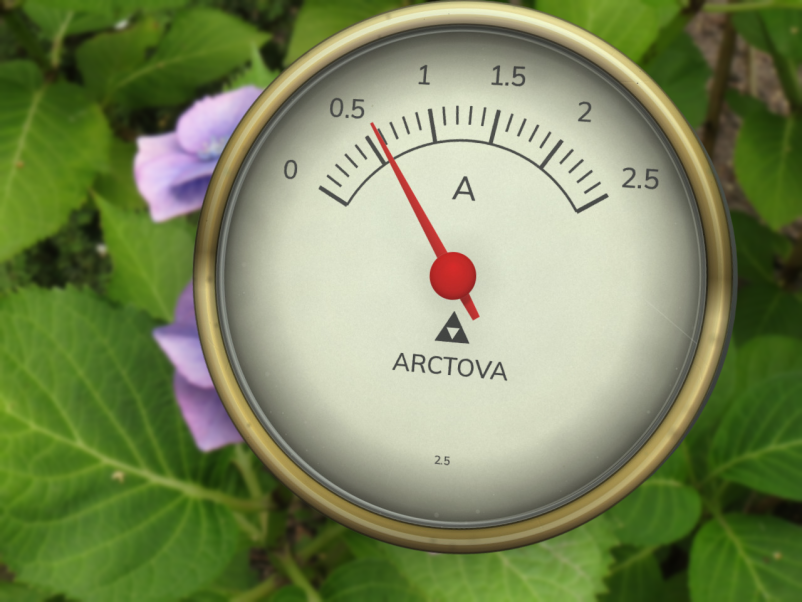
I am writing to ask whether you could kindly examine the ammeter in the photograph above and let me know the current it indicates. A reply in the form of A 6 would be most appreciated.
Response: A 0.6
